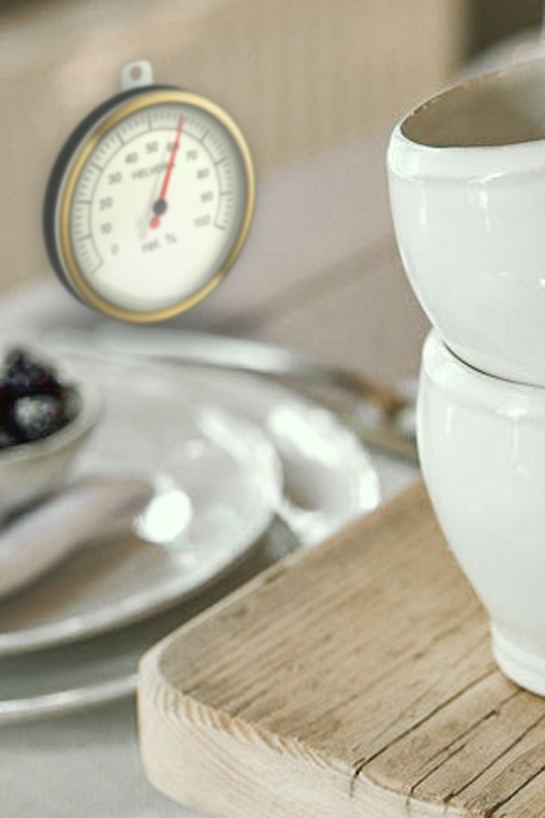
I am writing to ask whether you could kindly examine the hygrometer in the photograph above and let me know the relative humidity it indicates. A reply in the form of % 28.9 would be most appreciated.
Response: % 60
